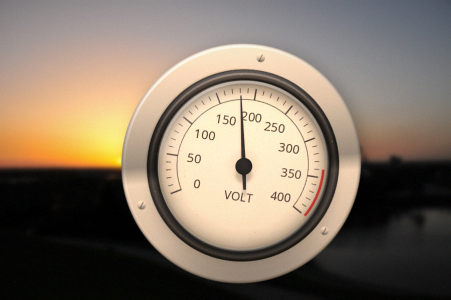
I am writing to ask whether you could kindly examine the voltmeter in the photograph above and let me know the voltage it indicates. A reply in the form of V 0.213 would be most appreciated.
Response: V 180
